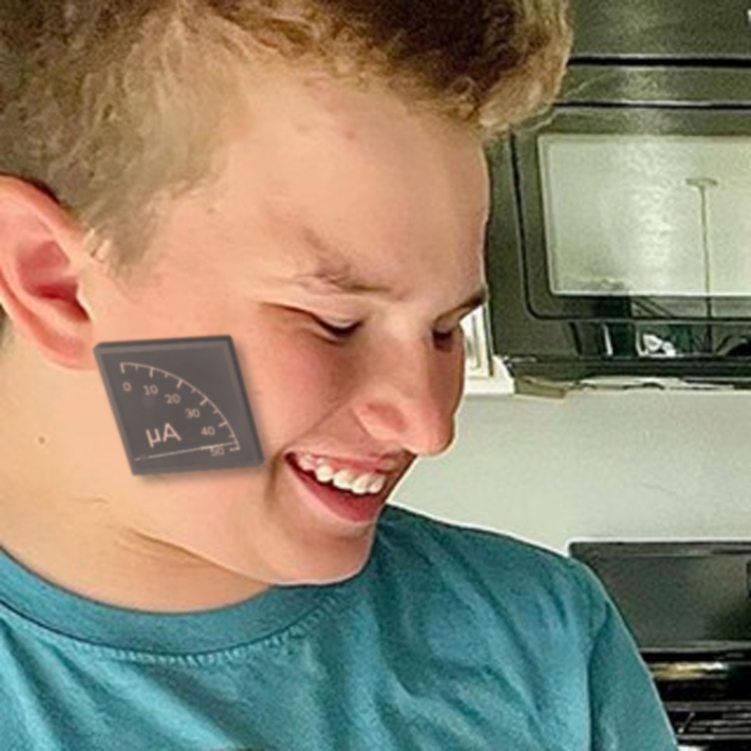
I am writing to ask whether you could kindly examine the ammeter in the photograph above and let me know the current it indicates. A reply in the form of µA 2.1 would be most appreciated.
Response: µA 47.5
